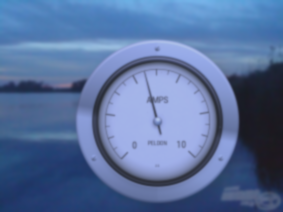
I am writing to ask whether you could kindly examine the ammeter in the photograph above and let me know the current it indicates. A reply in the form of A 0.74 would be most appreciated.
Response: A 4.5
